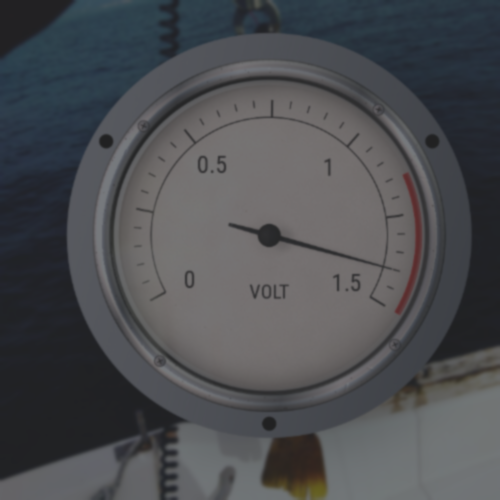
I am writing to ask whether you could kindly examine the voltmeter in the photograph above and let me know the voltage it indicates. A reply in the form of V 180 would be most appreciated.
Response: V 1.4
